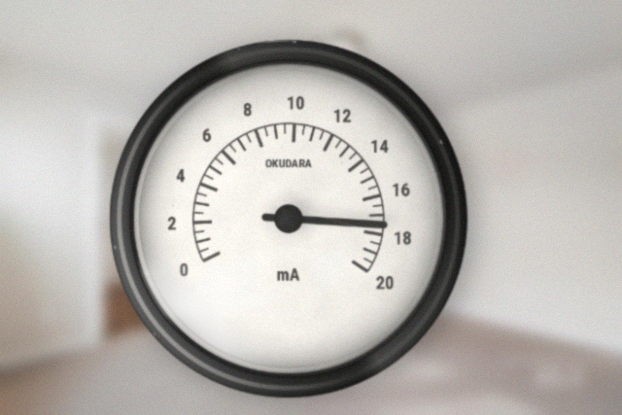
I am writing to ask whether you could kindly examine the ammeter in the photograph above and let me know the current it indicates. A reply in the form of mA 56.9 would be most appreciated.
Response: mA 17.5
